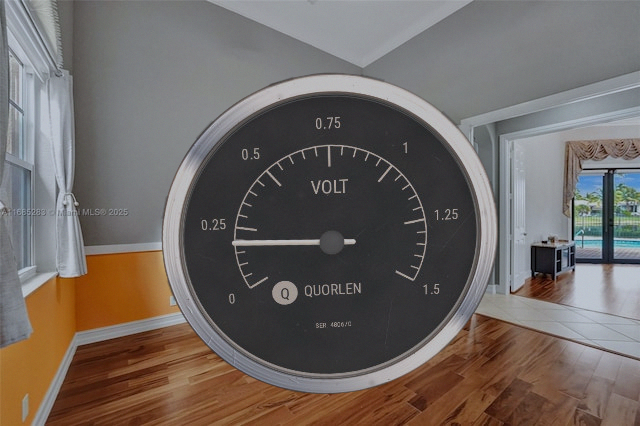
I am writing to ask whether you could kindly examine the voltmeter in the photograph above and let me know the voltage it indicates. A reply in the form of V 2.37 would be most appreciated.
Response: V 0.2
